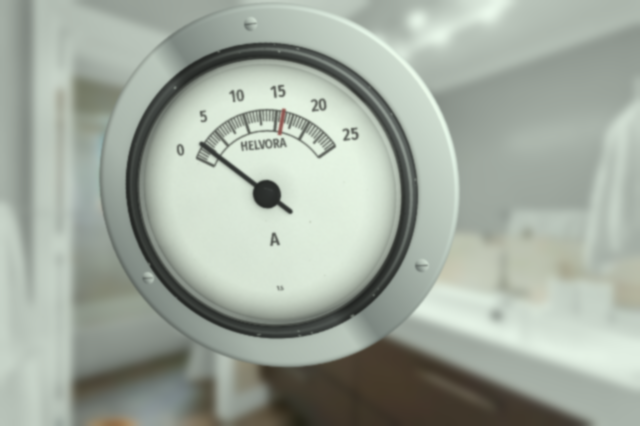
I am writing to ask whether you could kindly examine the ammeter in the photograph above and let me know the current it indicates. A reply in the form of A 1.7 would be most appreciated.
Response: A 2.5
